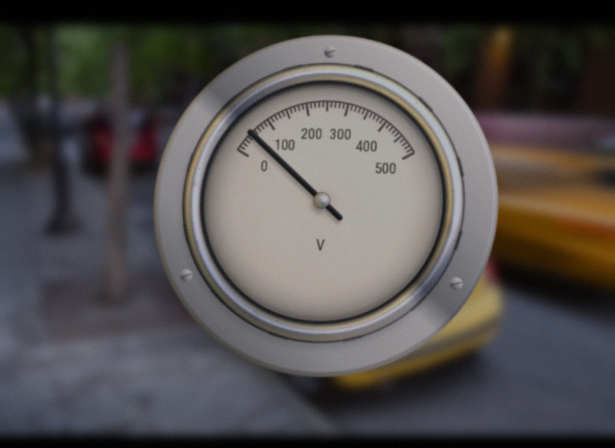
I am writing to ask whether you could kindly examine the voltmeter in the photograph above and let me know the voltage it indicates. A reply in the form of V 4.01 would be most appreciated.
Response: V 50
